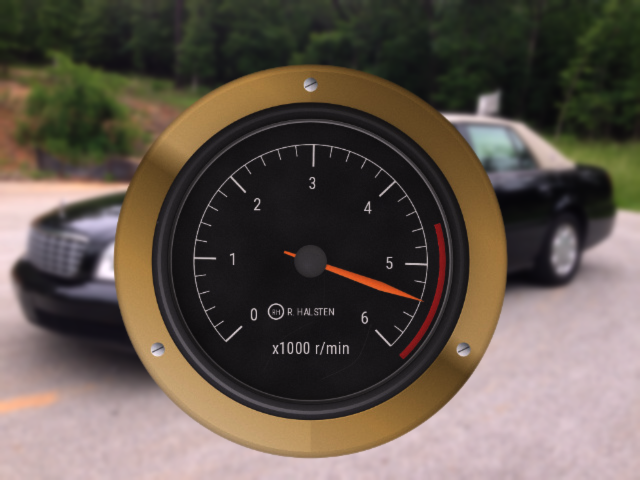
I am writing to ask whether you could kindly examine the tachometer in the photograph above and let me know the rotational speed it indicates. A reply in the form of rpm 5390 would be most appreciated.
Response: rpm 5400
